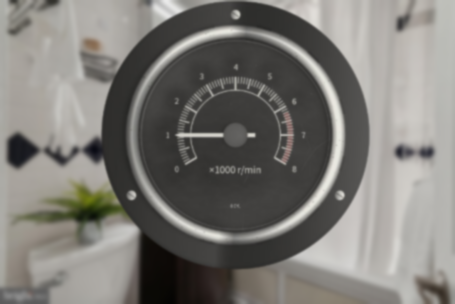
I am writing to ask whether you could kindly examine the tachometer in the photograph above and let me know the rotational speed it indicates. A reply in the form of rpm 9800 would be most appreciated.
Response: rpm 1000
